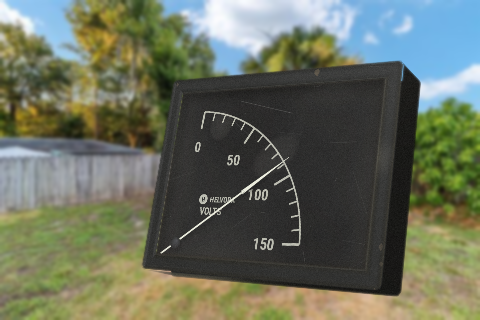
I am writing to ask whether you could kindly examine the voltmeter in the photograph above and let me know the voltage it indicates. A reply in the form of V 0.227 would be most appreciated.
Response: V 90
